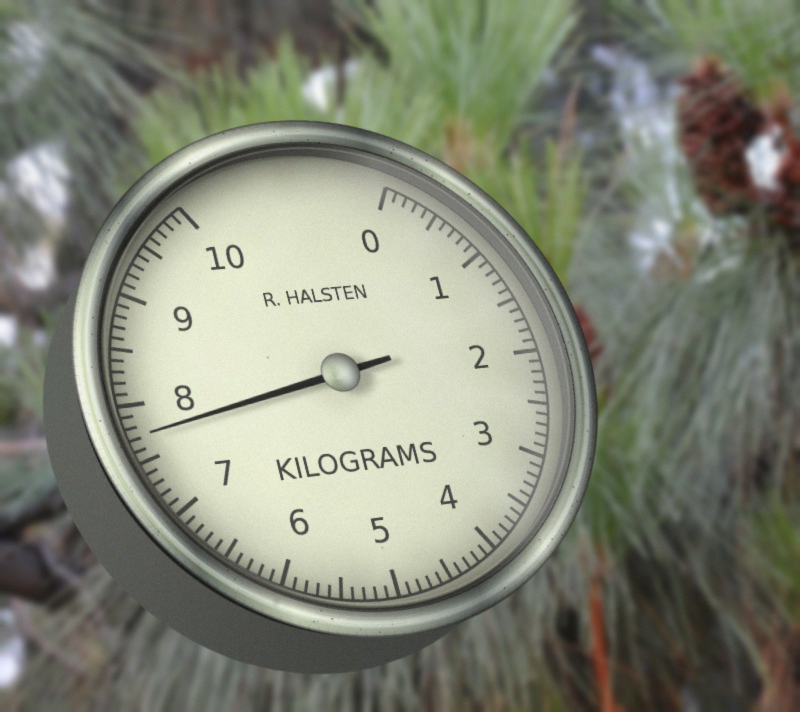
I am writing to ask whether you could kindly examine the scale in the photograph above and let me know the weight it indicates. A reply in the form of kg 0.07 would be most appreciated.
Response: kg 7.7
